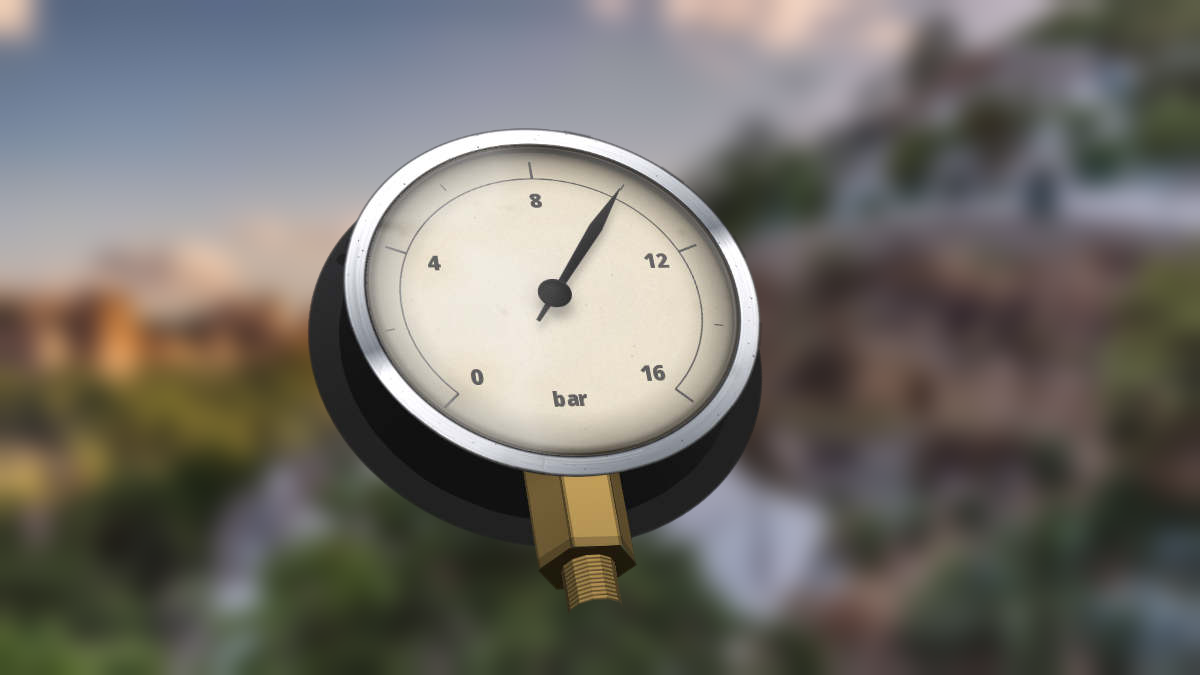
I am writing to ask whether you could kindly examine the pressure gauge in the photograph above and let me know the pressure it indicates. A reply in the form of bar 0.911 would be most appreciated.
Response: bar 10
